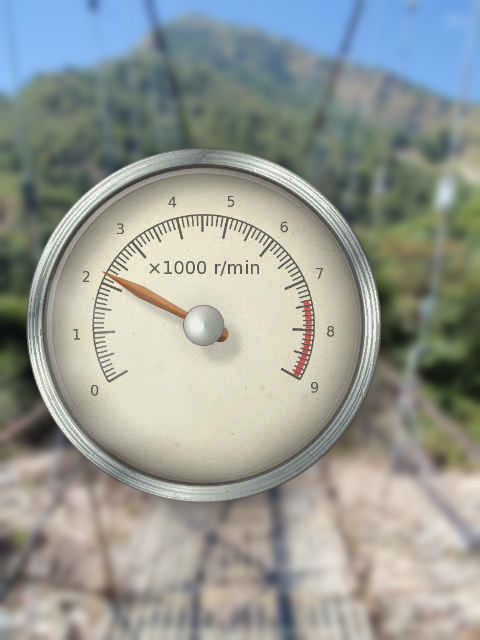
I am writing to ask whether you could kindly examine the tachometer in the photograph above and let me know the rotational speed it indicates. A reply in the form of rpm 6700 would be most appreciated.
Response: rpm 2200
